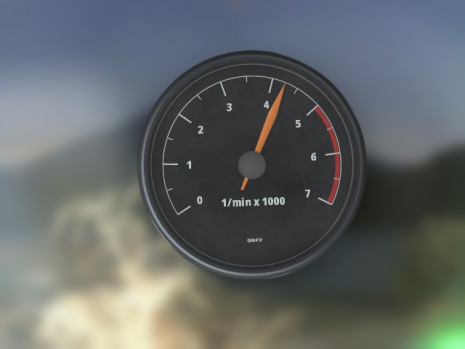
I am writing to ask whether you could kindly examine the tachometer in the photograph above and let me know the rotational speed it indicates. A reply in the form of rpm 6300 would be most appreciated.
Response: rpm 4250
